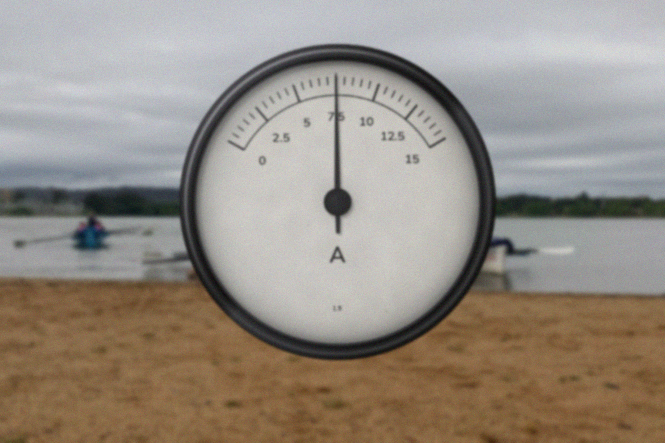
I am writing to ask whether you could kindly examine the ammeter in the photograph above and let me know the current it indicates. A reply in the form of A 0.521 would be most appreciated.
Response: A 7.5
